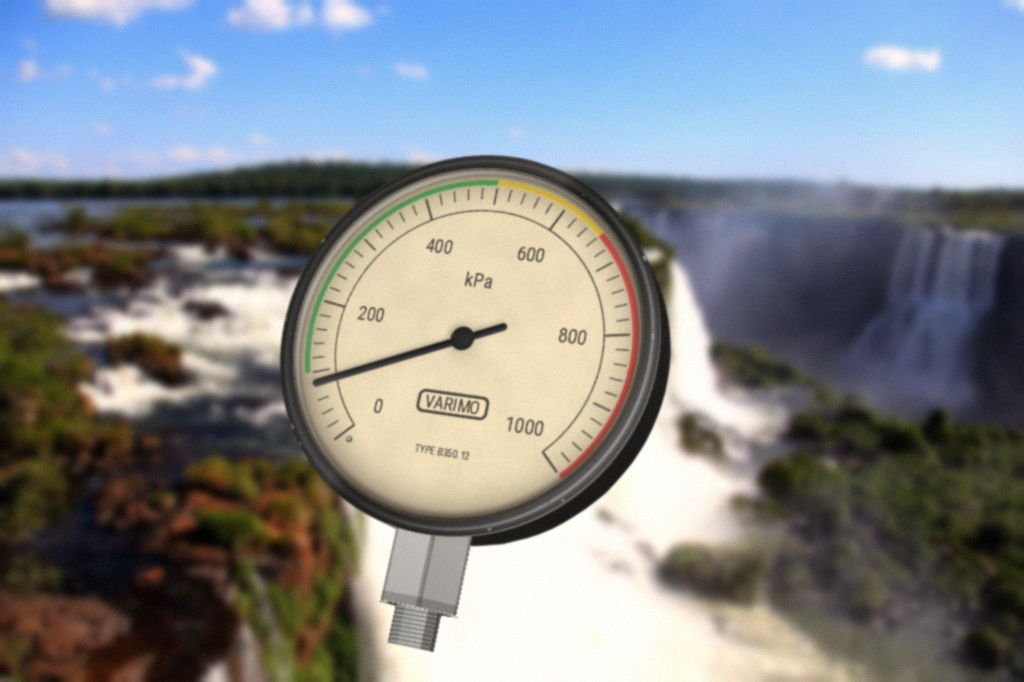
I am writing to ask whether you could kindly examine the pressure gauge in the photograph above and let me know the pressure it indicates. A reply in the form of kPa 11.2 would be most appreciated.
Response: kPa 80
